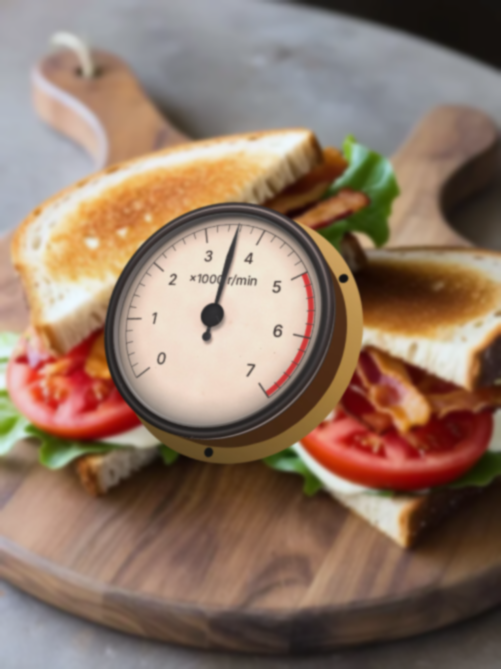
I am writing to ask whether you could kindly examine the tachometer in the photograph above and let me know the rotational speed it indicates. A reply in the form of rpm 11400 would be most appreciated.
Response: rpm 3600
